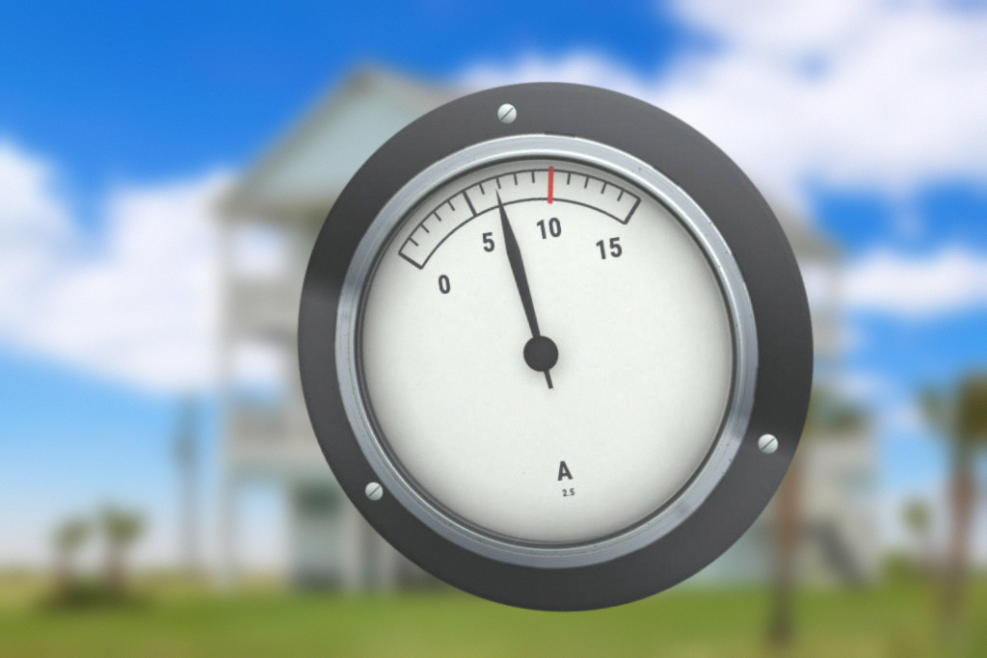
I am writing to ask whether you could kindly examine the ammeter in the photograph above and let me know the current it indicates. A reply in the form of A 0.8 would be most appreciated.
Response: A 7
